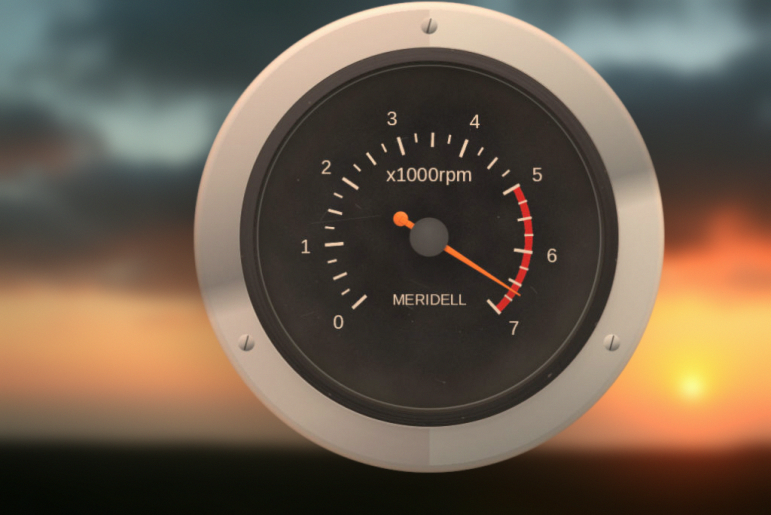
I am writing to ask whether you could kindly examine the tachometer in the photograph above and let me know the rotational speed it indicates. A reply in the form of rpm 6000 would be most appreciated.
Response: rpm 6625
